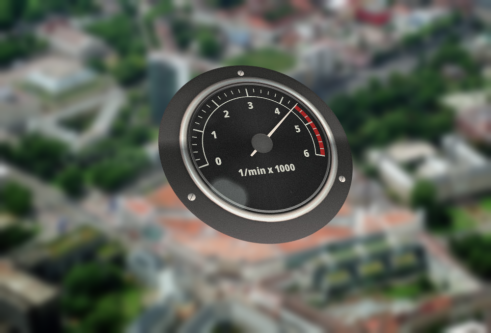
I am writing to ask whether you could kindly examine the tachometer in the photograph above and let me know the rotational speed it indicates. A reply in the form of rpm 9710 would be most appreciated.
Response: rpm 4400
